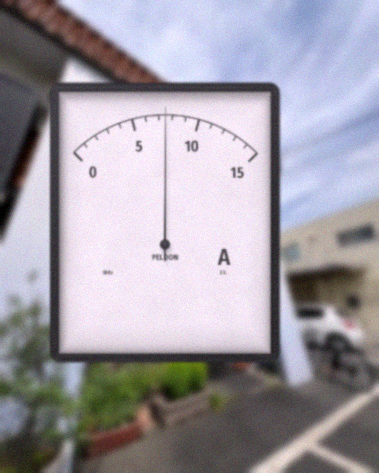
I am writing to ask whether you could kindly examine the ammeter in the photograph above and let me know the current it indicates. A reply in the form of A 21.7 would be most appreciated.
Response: A 7.5
